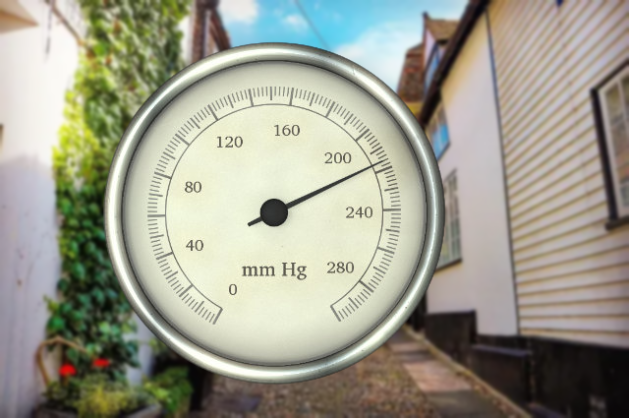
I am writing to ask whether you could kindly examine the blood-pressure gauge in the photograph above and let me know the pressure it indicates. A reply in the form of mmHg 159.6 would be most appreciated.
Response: mmHg 216
